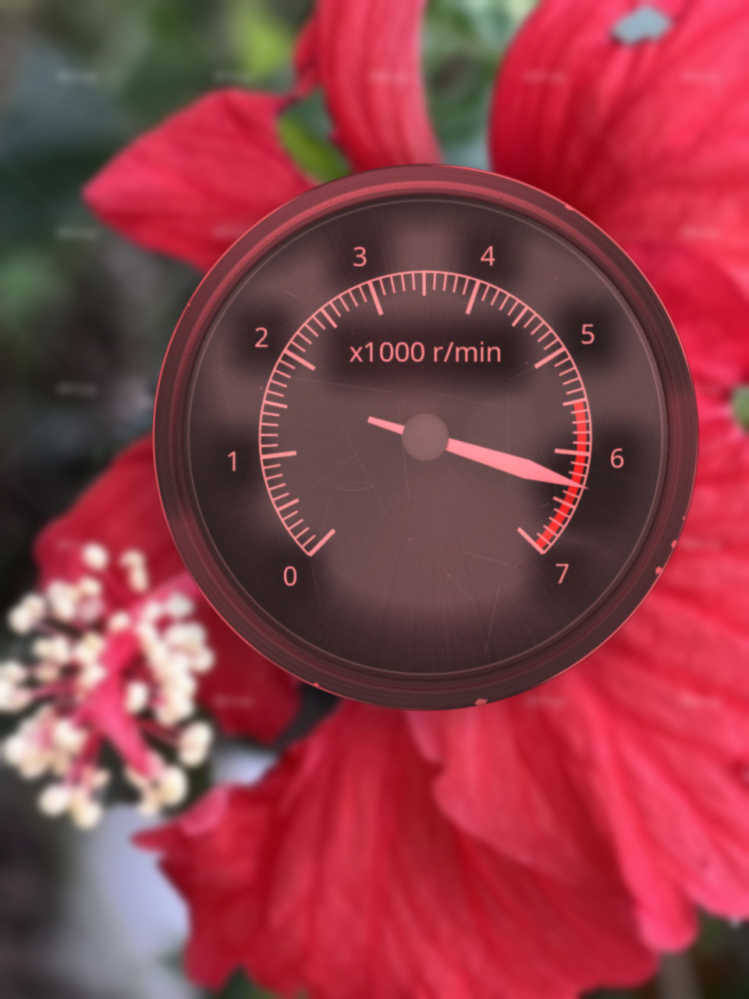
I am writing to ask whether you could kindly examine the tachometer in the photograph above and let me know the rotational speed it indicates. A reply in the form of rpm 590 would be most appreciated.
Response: rpm 6300
